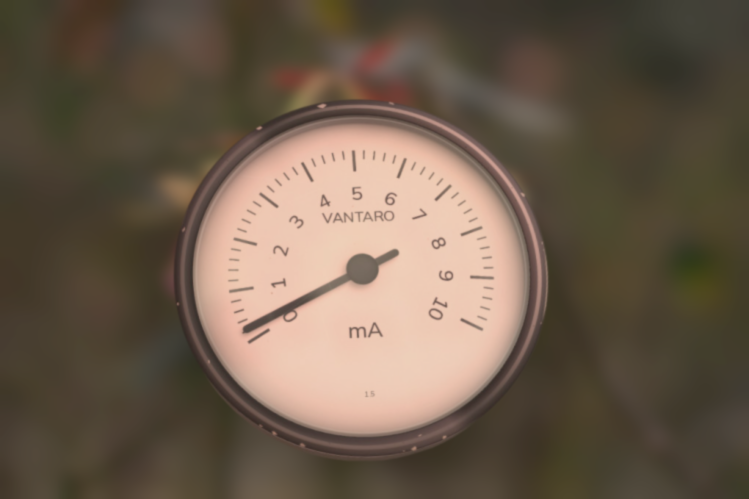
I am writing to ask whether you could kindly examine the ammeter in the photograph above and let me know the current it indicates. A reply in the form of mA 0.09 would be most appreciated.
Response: mA 0.2
